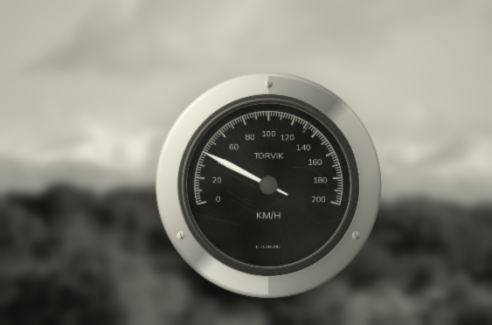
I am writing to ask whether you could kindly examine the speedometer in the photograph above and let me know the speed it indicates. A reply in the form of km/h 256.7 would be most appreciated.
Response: km/h 40
